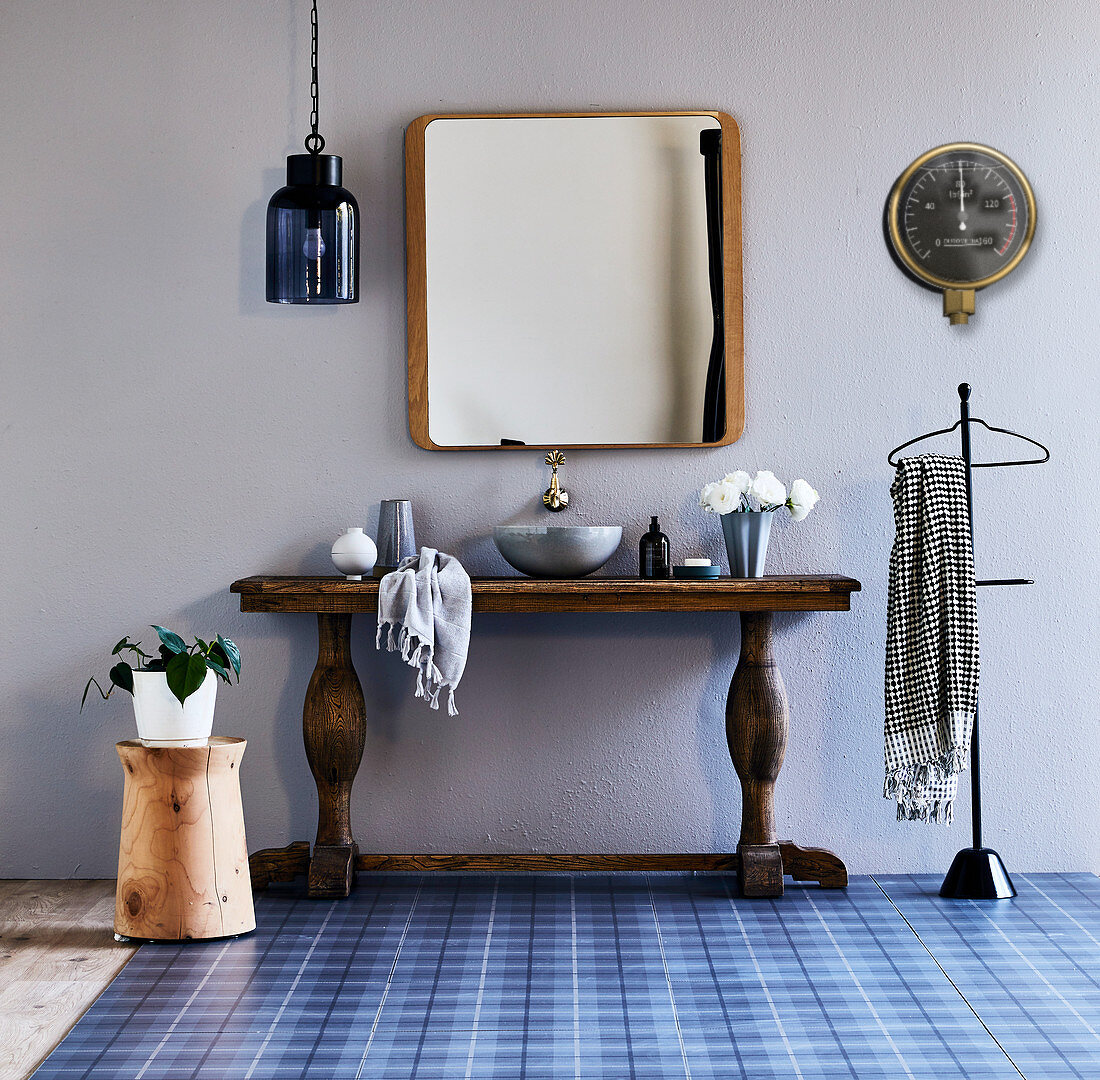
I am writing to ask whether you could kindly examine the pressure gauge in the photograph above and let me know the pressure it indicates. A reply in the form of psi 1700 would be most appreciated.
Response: psi 80
